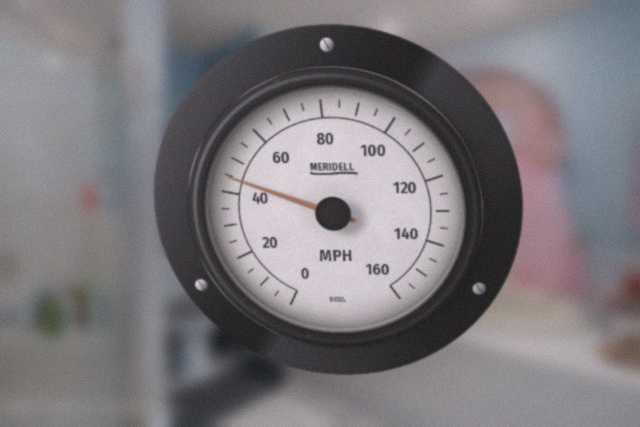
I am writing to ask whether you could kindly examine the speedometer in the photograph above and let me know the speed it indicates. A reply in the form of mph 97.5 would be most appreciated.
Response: mph 45
